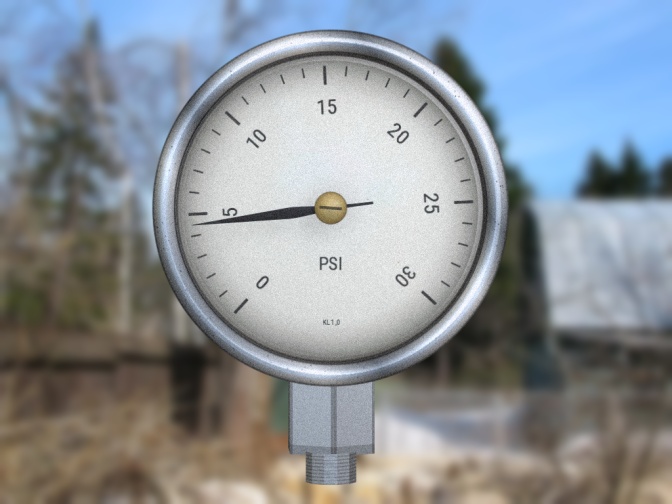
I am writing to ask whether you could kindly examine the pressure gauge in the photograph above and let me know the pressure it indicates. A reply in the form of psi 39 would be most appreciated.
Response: psi 4.5
